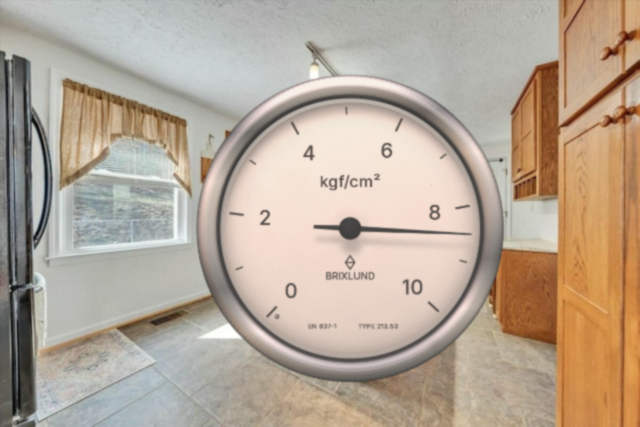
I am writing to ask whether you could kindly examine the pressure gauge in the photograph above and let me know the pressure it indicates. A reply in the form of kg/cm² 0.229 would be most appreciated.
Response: kg/cm² 8.5
